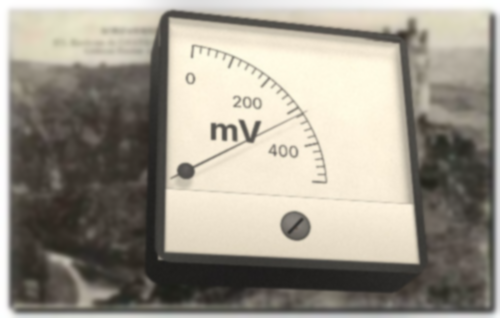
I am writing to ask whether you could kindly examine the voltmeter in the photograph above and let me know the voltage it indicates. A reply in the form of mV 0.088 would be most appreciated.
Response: mV 320
